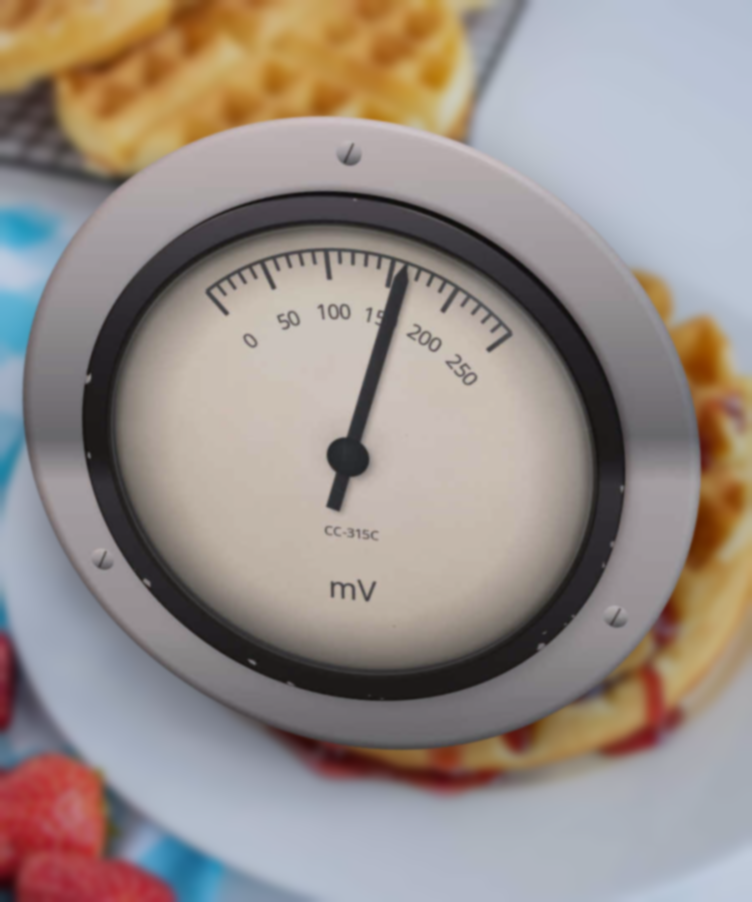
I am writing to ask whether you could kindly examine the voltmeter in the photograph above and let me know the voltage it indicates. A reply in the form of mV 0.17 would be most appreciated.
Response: mV 160
